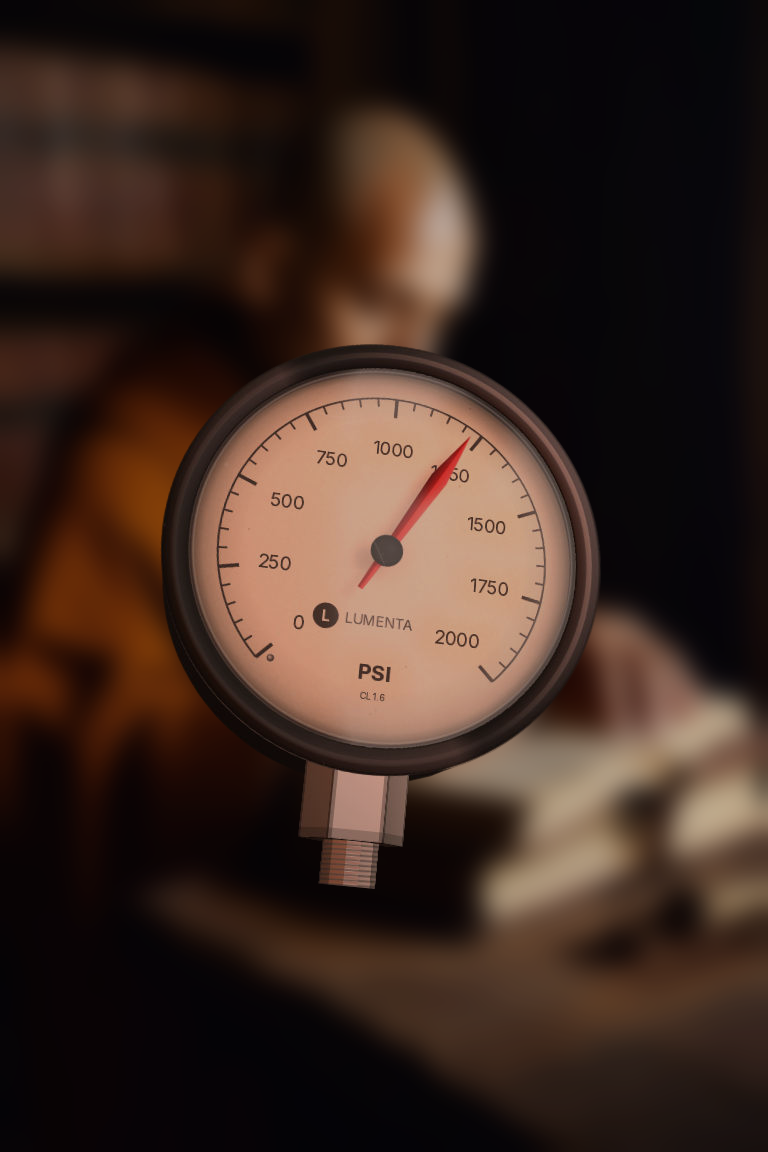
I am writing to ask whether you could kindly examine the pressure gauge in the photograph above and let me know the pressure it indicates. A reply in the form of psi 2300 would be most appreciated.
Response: psi 1225
